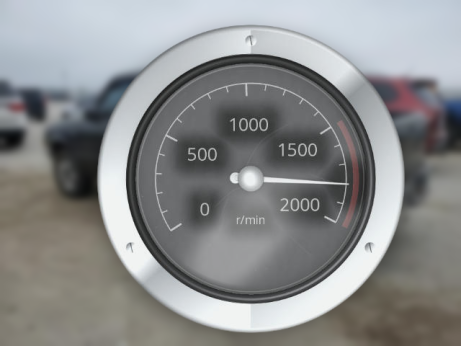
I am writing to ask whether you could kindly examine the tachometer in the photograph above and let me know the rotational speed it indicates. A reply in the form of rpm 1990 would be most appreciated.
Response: rpm 1800
